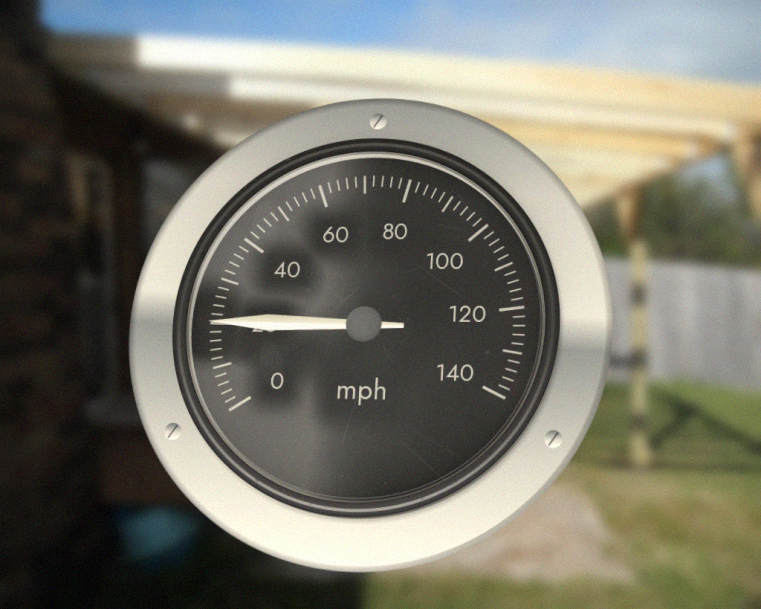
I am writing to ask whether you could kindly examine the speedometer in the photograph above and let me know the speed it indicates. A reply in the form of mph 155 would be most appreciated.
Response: mph 20
